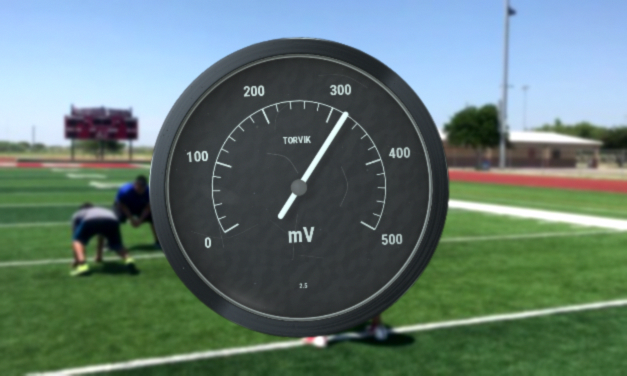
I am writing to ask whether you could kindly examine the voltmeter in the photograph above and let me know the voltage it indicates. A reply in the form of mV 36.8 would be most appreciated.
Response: mV 320
